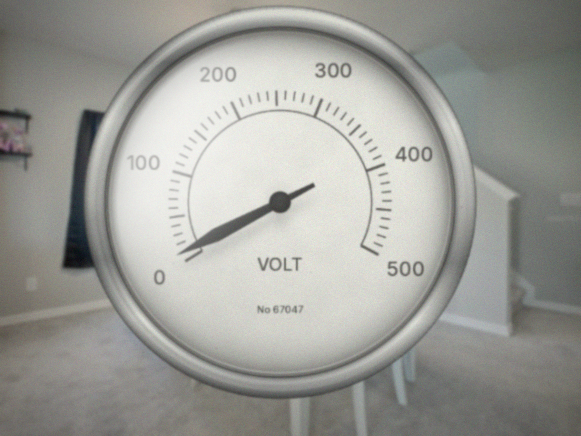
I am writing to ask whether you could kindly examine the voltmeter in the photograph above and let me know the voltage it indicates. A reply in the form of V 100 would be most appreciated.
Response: V 10
